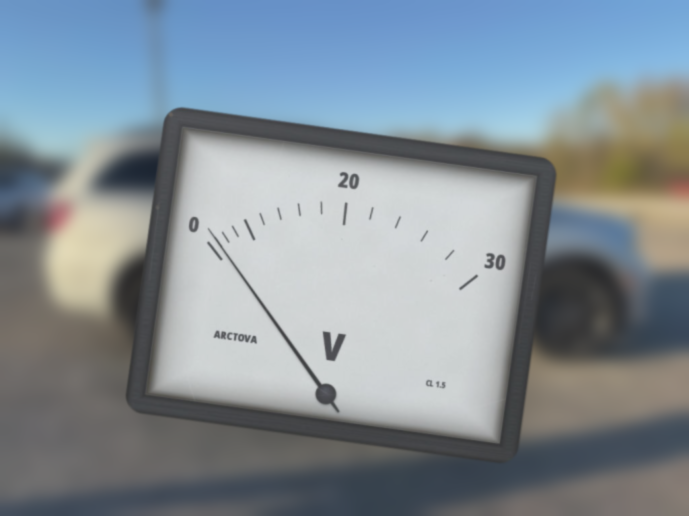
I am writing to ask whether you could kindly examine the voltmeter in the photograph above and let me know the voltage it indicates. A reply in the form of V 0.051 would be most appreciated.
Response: V 4
